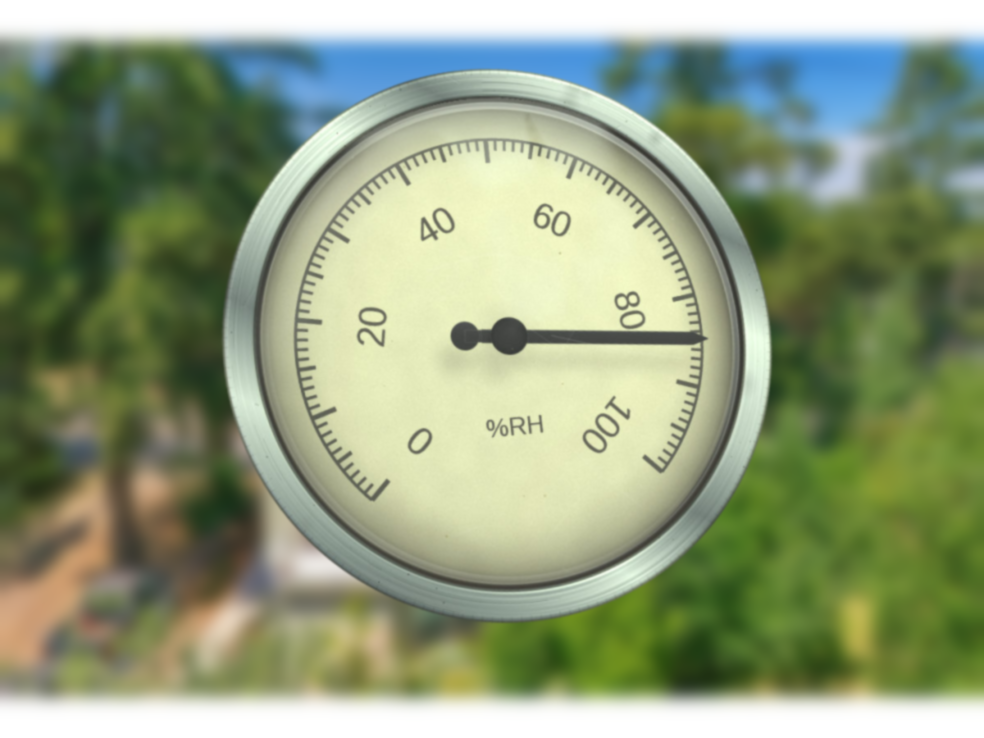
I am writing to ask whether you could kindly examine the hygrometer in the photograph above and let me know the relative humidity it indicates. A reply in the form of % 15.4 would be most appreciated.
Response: % 85
